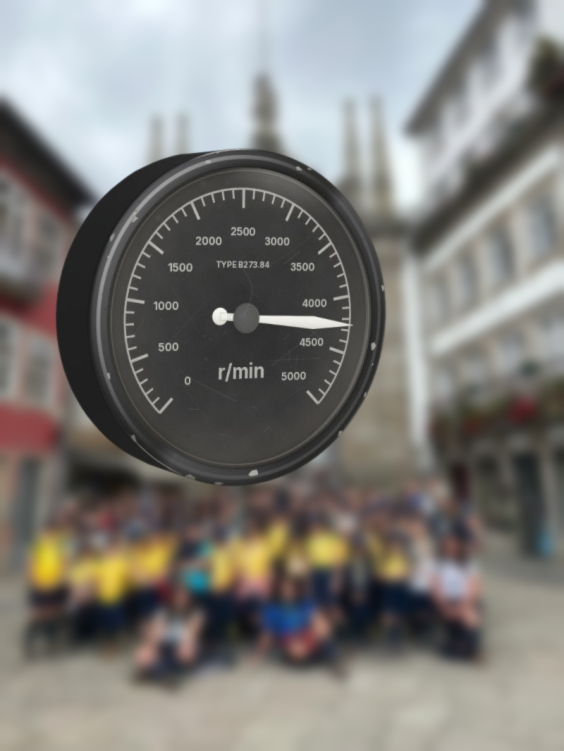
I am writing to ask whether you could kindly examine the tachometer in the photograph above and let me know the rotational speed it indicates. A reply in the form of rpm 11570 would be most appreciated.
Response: rpm 4250
